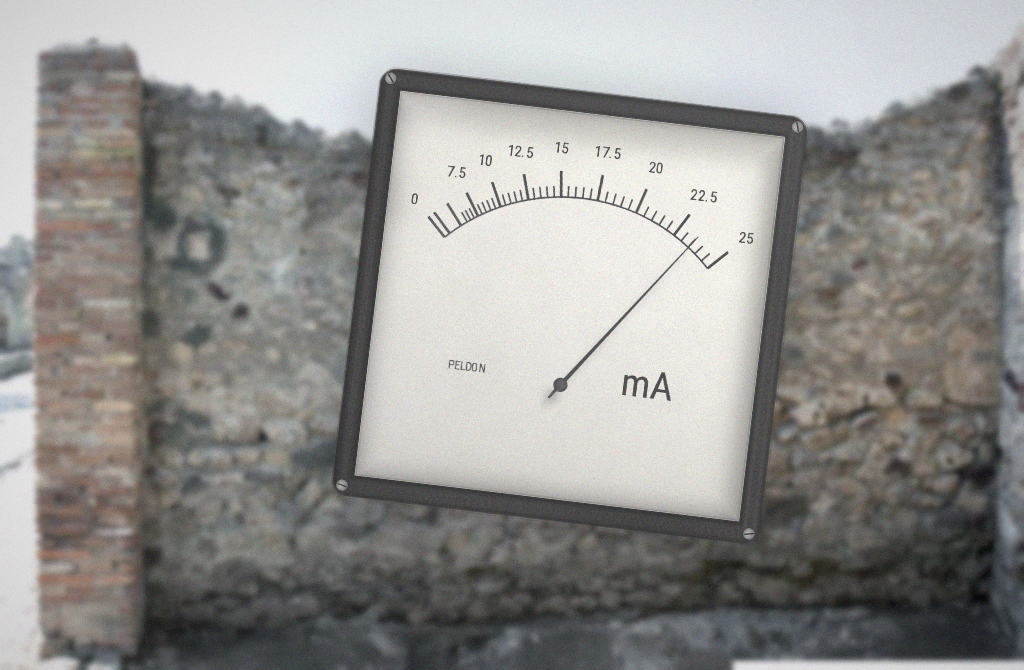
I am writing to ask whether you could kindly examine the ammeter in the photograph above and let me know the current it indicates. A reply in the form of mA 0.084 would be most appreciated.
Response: mA 23.5
